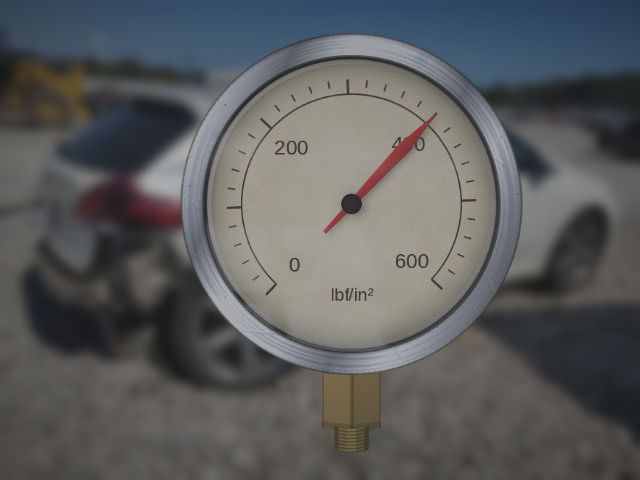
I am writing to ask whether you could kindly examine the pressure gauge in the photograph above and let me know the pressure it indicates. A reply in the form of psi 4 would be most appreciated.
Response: psi 400
